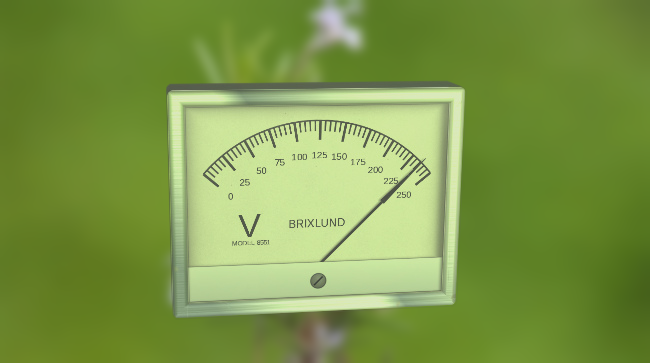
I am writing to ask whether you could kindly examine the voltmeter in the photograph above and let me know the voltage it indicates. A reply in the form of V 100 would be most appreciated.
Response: V 235
